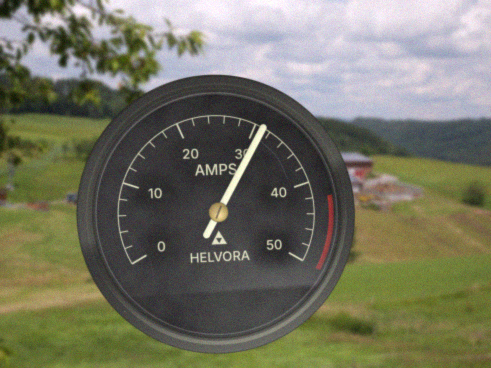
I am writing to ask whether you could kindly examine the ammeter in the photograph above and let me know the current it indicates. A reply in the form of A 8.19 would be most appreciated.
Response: A 31
